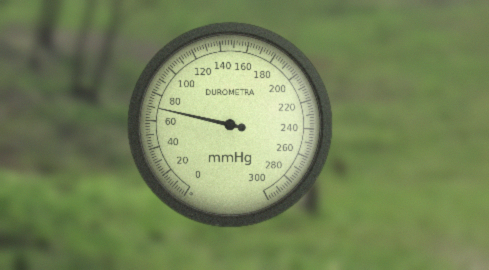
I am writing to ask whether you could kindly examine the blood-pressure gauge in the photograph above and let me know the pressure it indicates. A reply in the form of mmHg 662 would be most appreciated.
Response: mmHg 70
